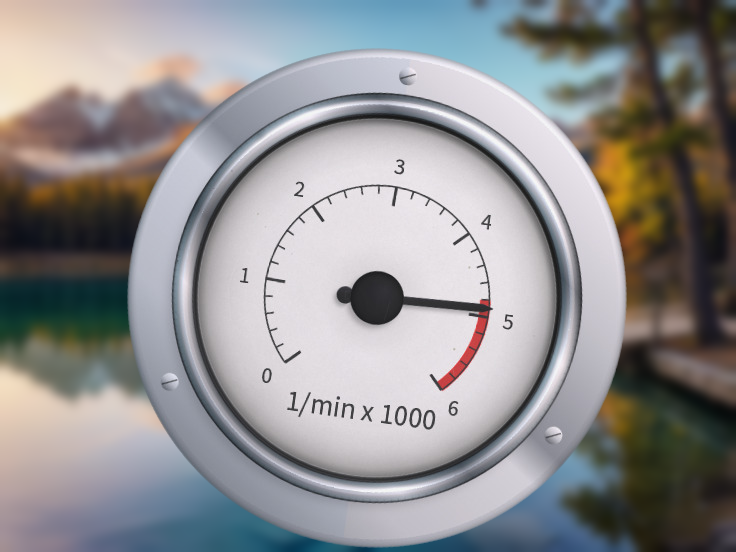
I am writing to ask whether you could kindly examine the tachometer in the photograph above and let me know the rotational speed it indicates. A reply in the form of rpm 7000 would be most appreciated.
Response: rpm 4900
